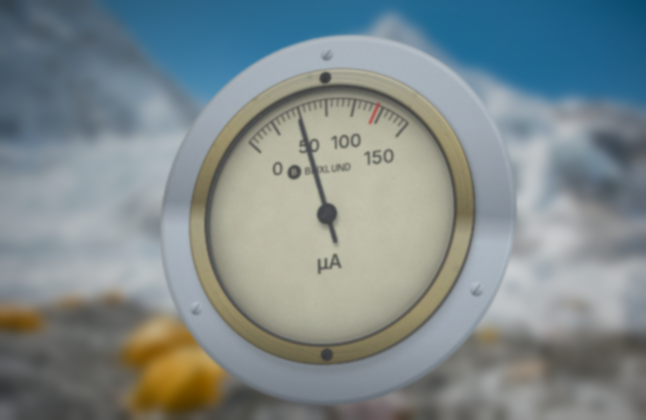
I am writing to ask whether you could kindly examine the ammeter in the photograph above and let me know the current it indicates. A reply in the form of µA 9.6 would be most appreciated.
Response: µA 50
